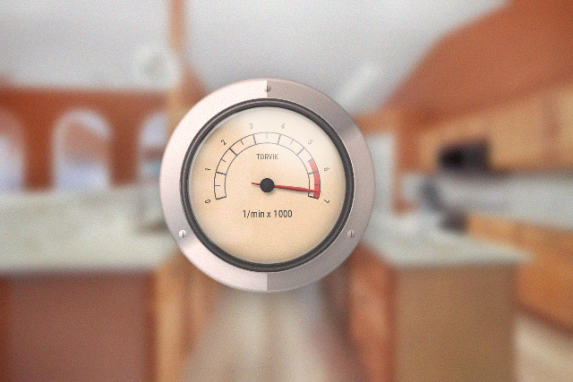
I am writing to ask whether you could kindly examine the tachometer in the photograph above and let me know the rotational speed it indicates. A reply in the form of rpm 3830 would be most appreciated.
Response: rpm 6750
